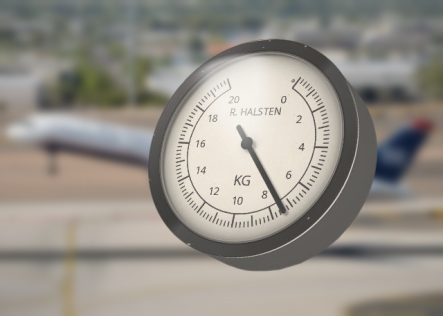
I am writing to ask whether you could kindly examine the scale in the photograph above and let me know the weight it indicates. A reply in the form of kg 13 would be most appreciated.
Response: kg 7.4
